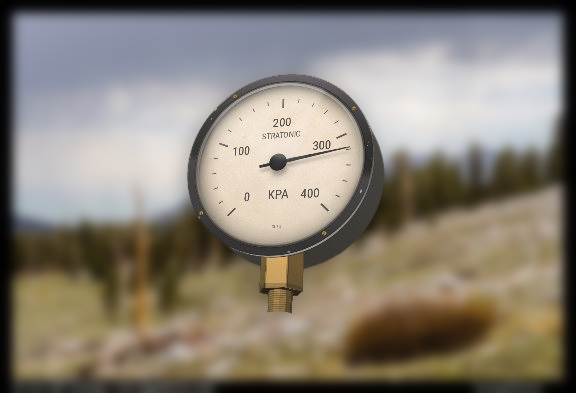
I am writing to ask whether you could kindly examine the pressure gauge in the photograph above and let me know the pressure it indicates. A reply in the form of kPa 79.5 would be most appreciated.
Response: kPa 320
